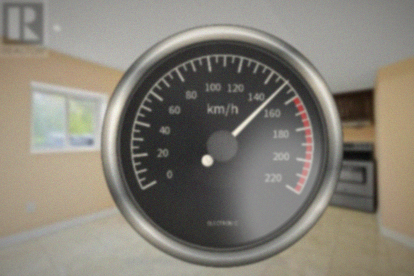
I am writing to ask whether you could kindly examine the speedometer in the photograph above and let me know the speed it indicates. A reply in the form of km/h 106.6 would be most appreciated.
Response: km/h 150
